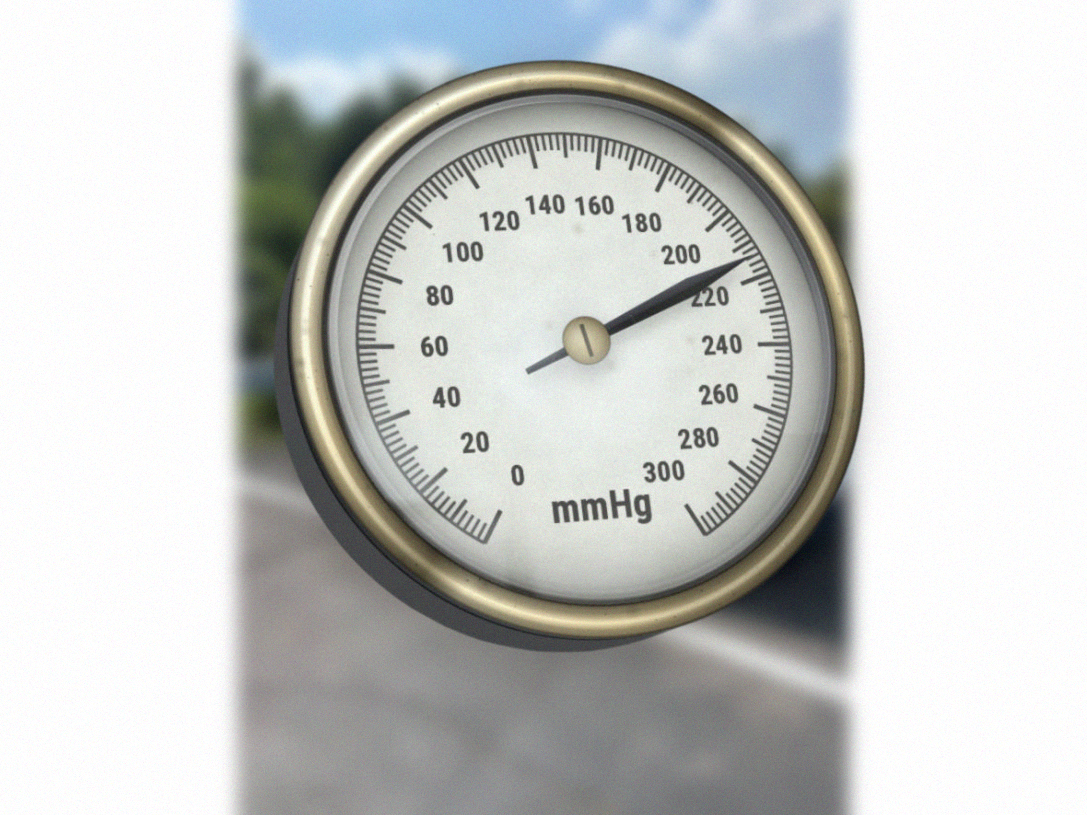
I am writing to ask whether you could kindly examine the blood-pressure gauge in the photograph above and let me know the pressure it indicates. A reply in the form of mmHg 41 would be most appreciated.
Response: mmHg 214
